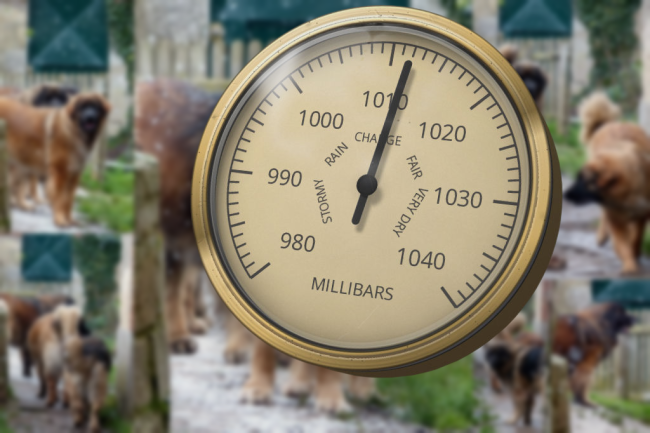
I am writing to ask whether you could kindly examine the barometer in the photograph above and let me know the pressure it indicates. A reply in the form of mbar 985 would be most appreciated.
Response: mbar 1012
